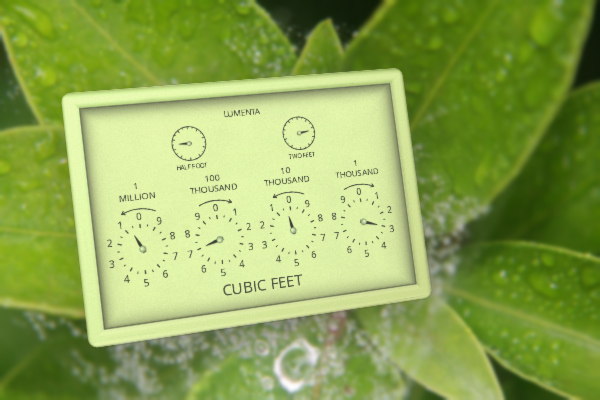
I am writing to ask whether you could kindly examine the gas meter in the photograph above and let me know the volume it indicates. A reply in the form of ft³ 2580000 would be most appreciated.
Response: ft³ 70300
